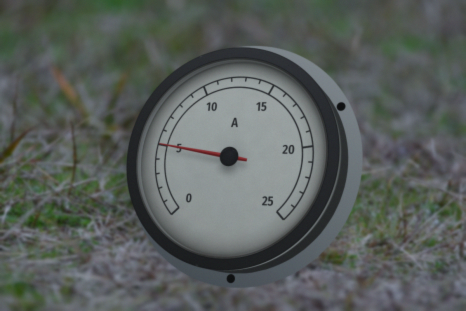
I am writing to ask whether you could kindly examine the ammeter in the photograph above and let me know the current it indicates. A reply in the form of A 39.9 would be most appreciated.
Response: A 5
